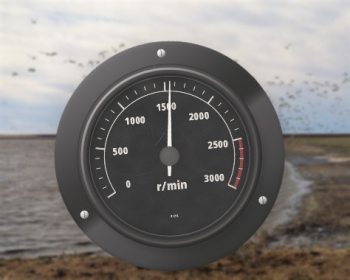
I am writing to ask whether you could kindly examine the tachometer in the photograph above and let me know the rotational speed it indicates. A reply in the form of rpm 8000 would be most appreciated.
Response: rpm 1550
